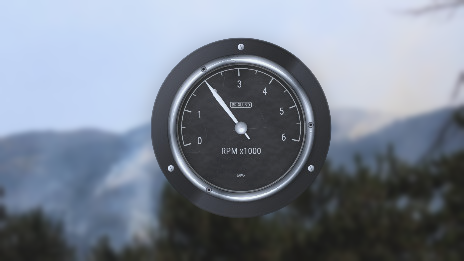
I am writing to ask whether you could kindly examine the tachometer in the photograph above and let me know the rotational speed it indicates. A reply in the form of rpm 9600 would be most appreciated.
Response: rpm 2000
